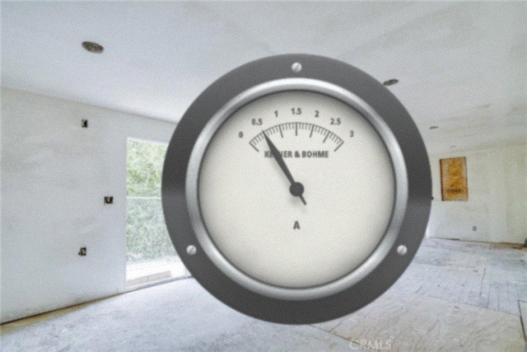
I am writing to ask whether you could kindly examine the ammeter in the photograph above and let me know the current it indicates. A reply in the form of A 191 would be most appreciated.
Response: A 0.5
